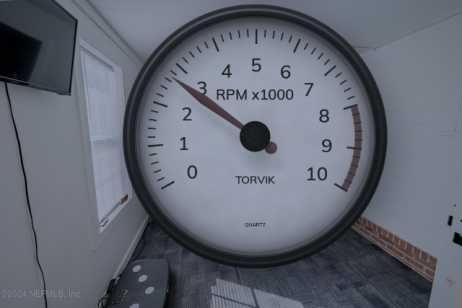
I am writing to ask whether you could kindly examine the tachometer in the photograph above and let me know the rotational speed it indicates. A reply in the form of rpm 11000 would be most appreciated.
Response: rpm 2700
